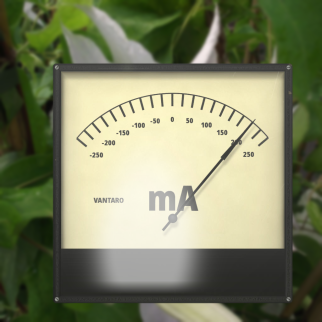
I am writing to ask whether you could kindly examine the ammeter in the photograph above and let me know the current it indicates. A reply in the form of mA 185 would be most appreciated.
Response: mA 200
